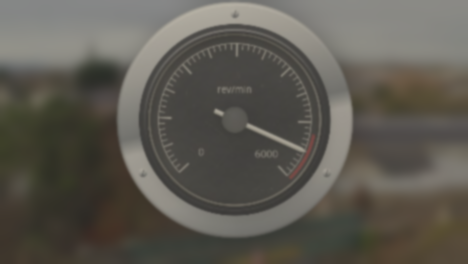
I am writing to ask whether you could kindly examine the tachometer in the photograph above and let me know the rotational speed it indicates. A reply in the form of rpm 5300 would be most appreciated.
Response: rpm 5500
